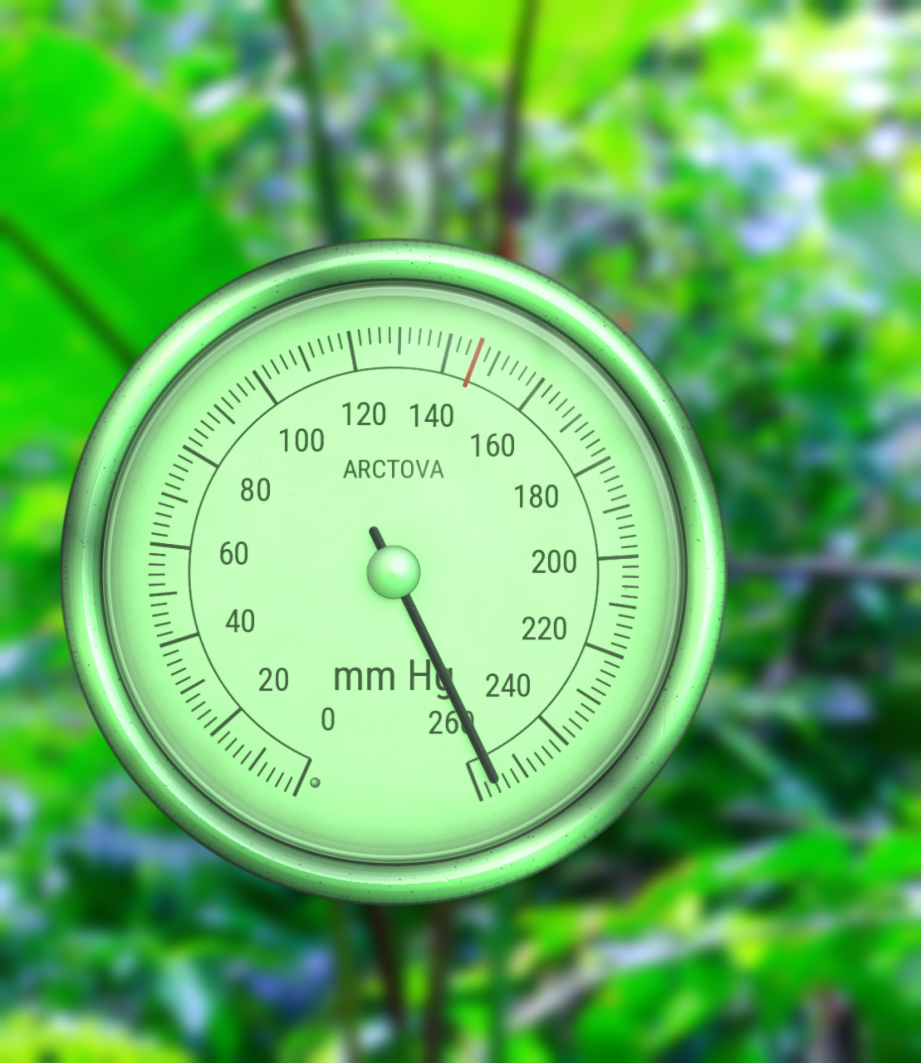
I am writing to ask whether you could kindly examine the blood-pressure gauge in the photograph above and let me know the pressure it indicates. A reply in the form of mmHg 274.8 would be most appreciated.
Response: mmHg 256
